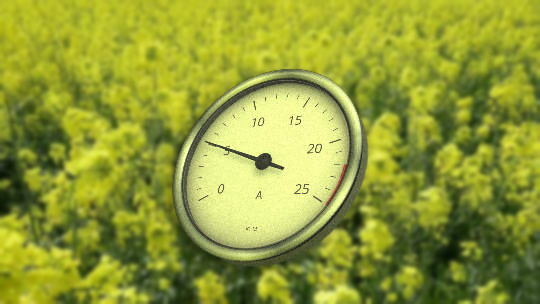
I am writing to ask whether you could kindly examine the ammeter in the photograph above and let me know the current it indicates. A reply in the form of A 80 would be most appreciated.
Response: A 5
